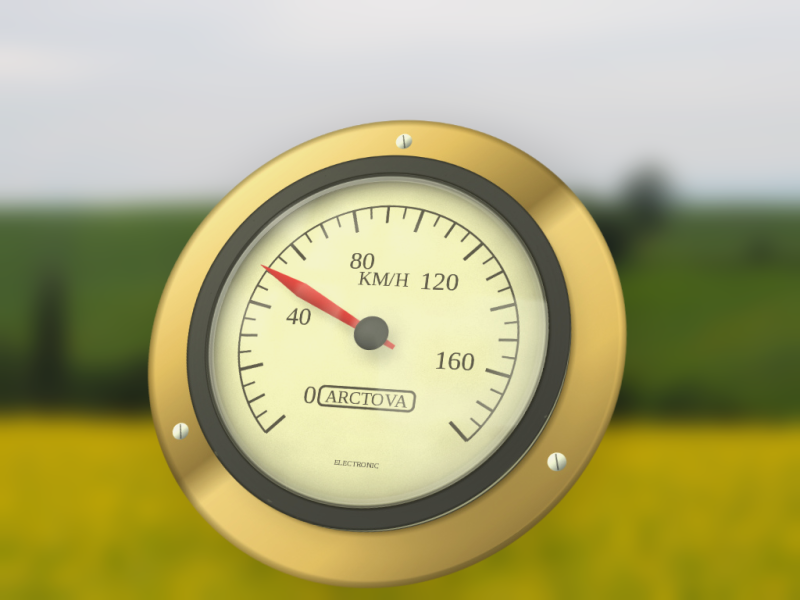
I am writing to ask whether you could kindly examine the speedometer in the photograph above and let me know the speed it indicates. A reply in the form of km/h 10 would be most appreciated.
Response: km/h 50
